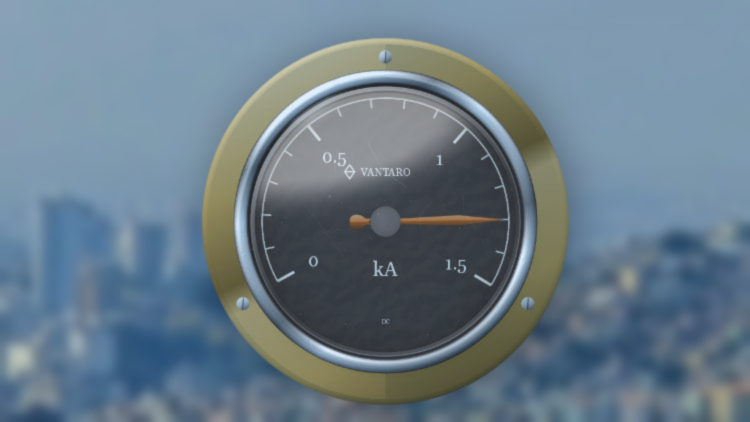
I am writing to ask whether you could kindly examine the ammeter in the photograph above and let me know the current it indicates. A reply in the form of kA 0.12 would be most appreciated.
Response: kA 1.3
